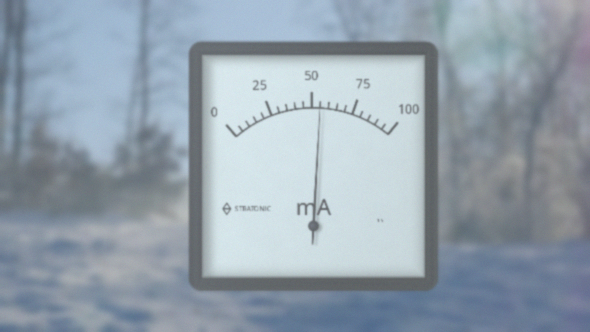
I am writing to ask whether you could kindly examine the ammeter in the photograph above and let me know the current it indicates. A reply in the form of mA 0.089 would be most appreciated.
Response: mA 55
